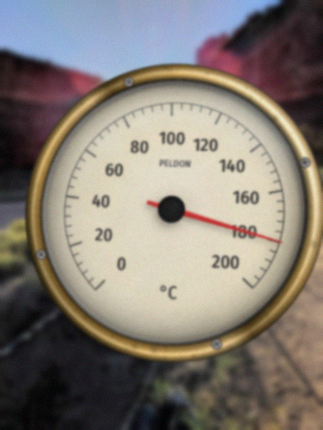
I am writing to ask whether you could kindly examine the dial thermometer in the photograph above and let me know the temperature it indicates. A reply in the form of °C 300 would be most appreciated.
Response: °C 180
